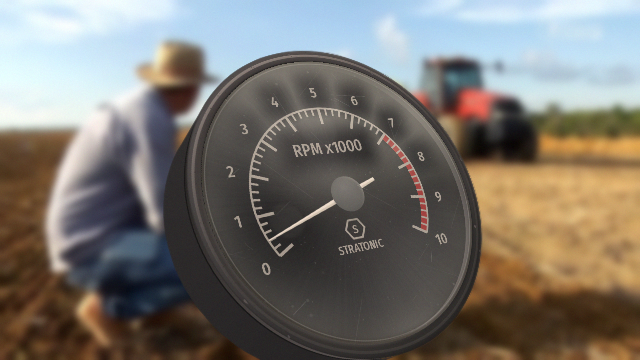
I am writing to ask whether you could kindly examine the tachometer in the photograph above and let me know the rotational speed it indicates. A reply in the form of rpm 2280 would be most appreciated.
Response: rpm 400
